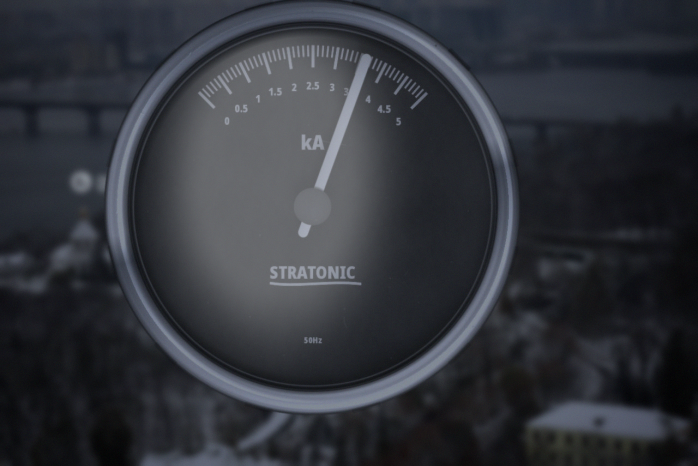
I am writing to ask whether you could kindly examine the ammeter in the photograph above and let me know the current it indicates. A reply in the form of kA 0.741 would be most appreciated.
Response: kA 3.6
